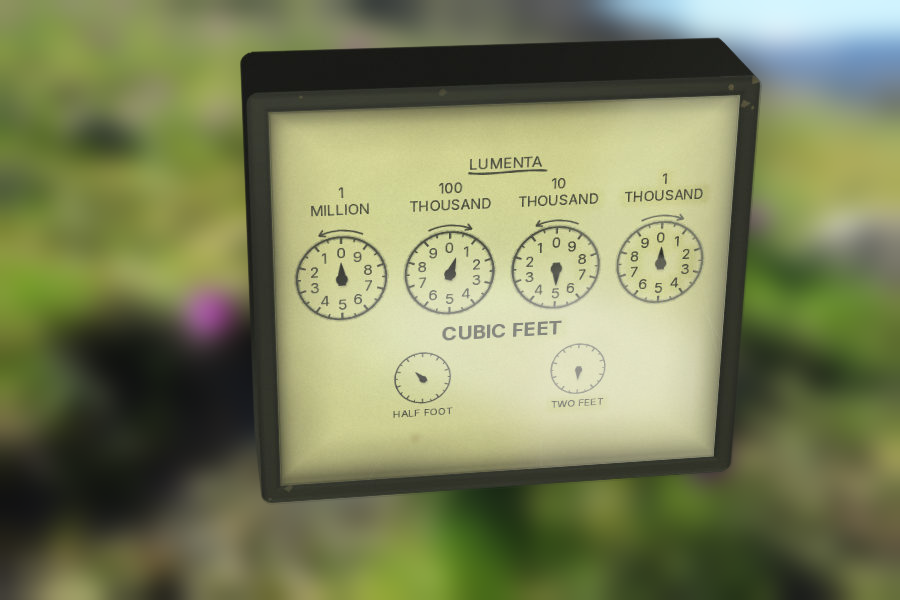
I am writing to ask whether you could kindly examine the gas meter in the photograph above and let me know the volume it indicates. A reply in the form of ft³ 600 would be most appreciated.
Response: ft³ 5000
